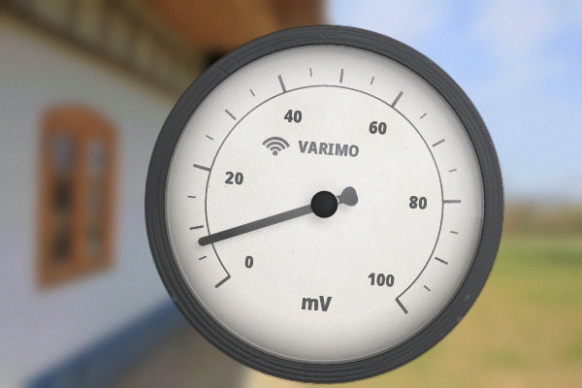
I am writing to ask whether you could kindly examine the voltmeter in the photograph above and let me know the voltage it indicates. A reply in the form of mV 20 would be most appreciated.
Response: mV 7.5
